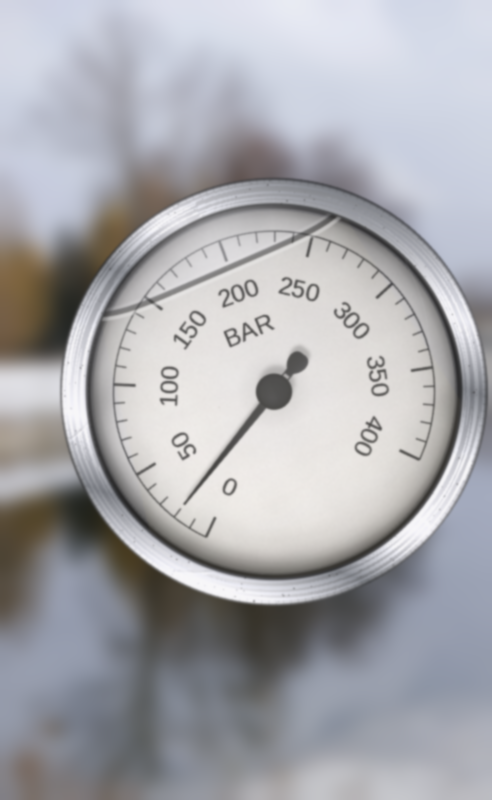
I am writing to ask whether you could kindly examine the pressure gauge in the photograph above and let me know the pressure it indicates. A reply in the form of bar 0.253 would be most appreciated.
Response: bar 20
